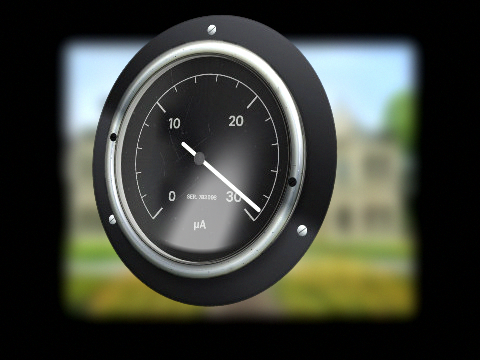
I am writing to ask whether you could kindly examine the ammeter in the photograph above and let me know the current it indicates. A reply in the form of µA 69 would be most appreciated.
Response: µA 29
